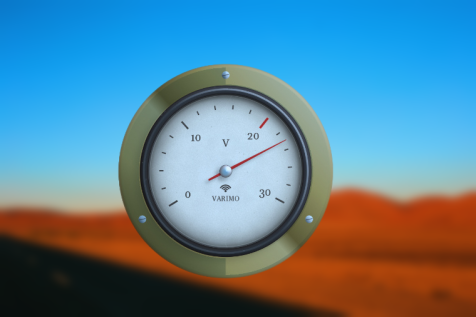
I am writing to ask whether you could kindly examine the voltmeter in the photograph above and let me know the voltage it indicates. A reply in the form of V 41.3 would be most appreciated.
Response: V 23
